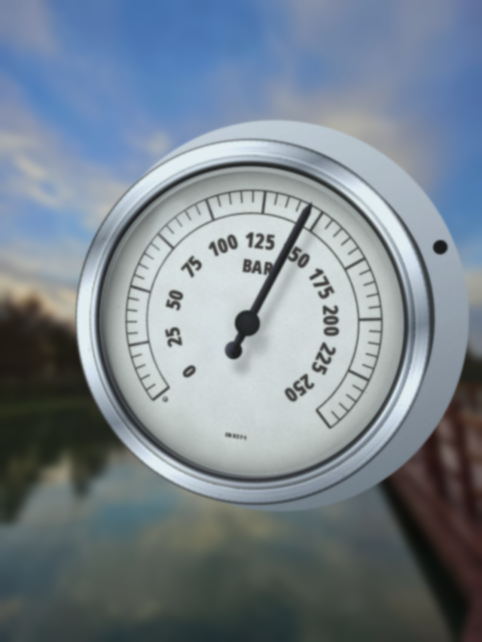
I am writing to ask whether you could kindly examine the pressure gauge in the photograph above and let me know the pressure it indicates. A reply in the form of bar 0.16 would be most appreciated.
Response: bar 145
